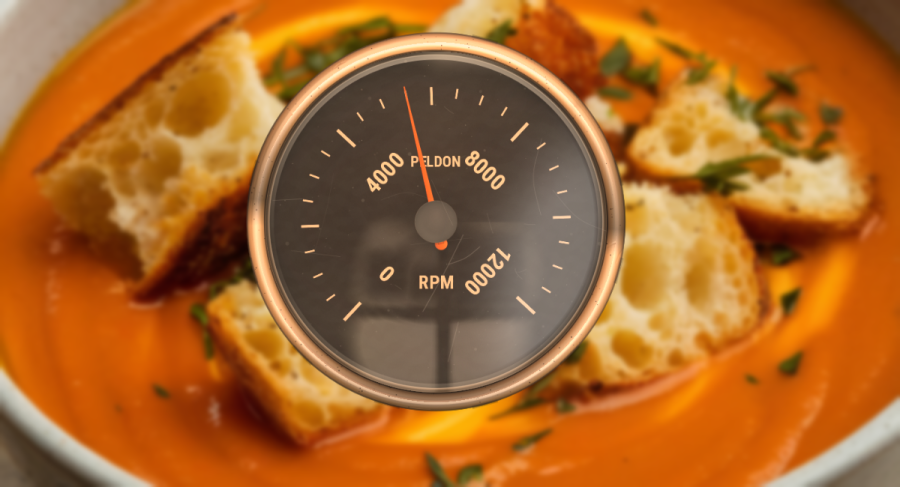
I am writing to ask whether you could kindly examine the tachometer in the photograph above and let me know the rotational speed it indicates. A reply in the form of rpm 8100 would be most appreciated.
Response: rpm 5500
